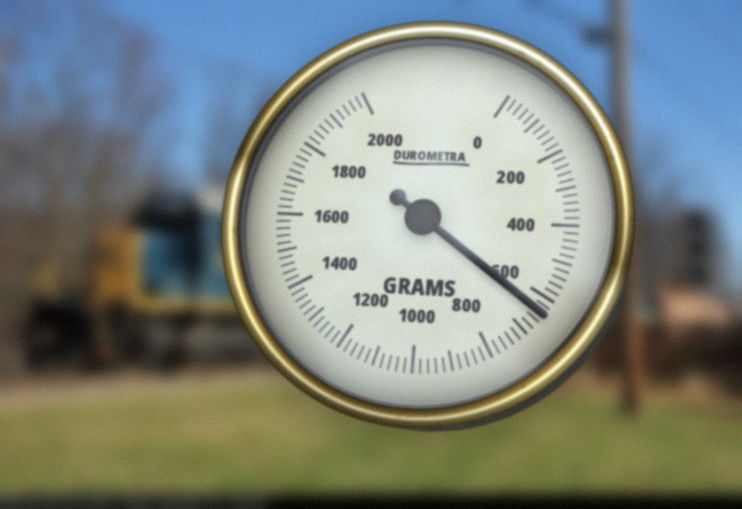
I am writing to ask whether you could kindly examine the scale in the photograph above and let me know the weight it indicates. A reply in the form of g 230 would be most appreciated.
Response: g 640
